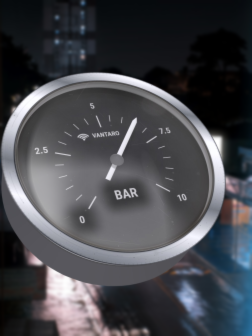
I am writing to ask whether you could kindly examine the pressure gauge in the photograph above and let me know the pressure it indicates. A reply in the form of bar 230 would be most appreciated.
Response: bar 6.5
